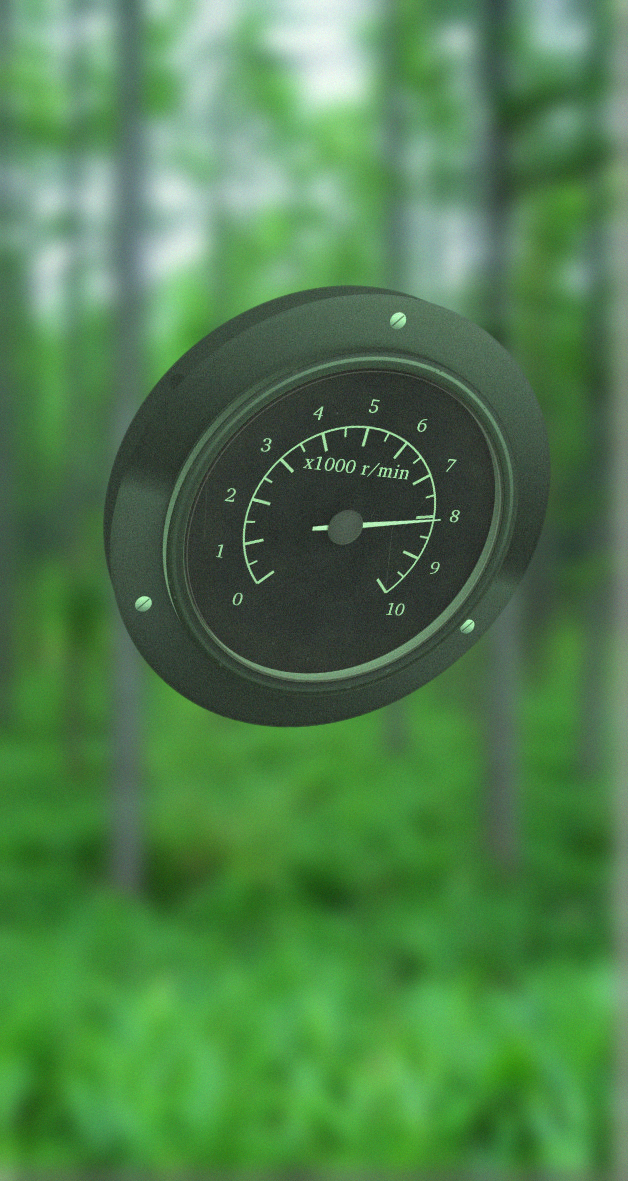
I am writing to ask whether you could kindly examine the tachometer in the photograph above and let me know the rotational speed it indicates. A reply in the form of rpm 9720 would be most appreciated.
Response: rpm 8000
